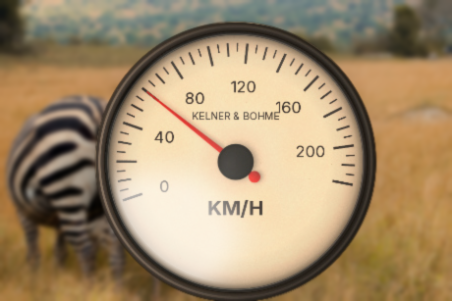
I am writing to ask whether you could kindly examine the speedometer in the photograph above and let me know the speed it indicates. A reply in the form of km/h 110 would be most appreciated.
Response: km/h 60
